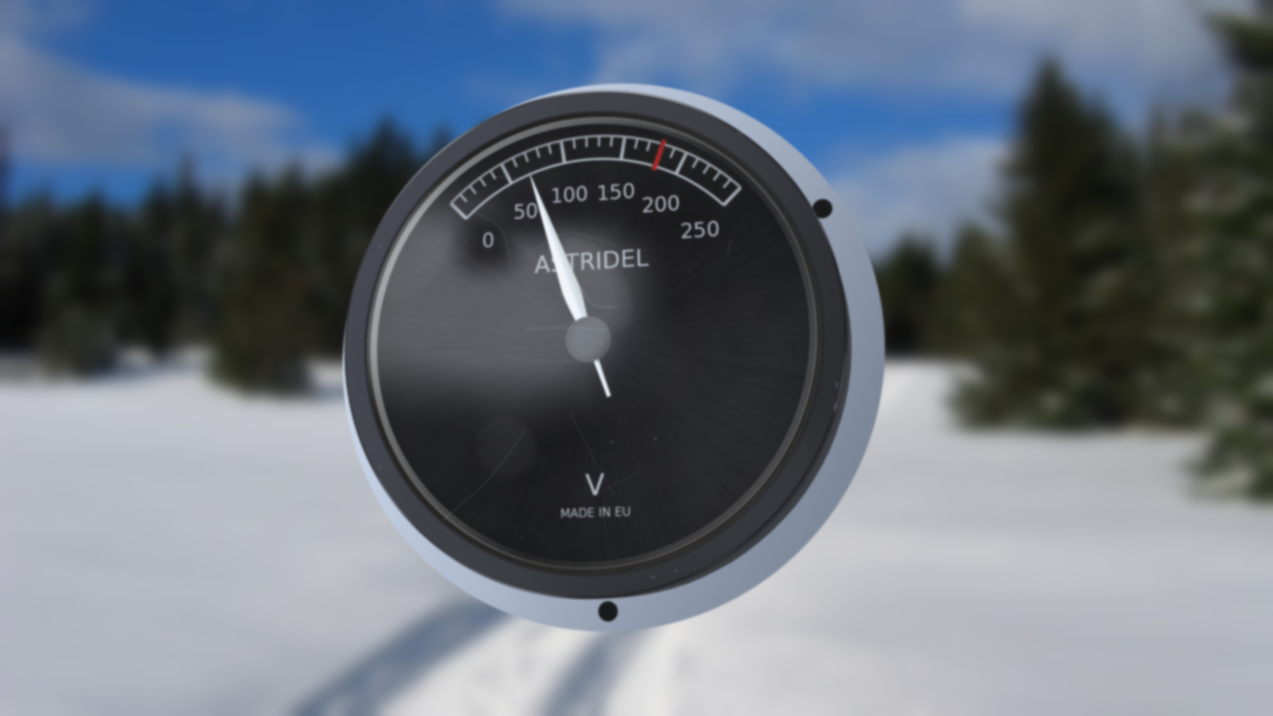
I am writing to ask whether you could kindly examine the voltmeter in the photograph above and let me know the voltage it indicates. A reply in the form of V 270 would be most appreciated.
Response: V 70
